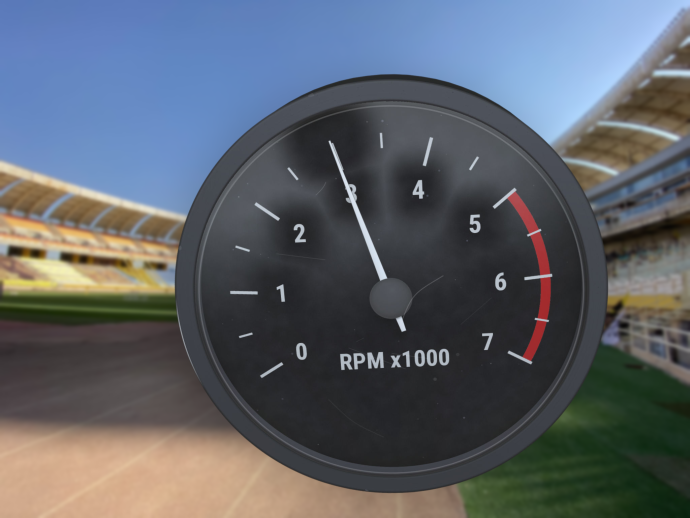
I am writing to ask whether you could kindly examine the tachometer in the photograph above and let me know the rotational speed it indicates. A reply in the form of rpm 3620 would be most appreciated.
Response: rpm 3000
